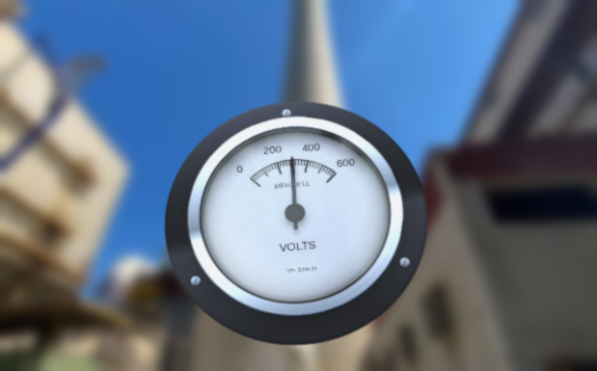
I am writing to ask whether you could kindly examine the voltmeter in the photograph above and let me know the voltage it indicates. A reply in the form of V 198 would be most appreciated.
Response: V 300
